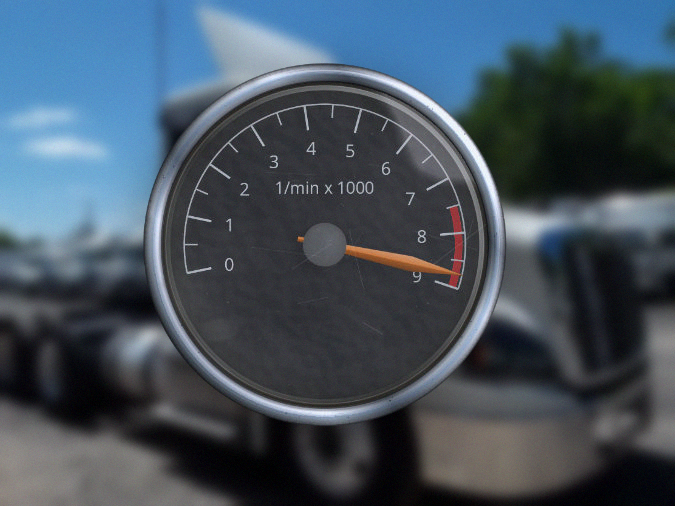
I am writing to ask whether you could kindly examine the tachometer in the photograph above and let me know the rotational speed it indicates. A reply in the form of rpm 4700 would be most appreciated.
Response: rpm 8750
